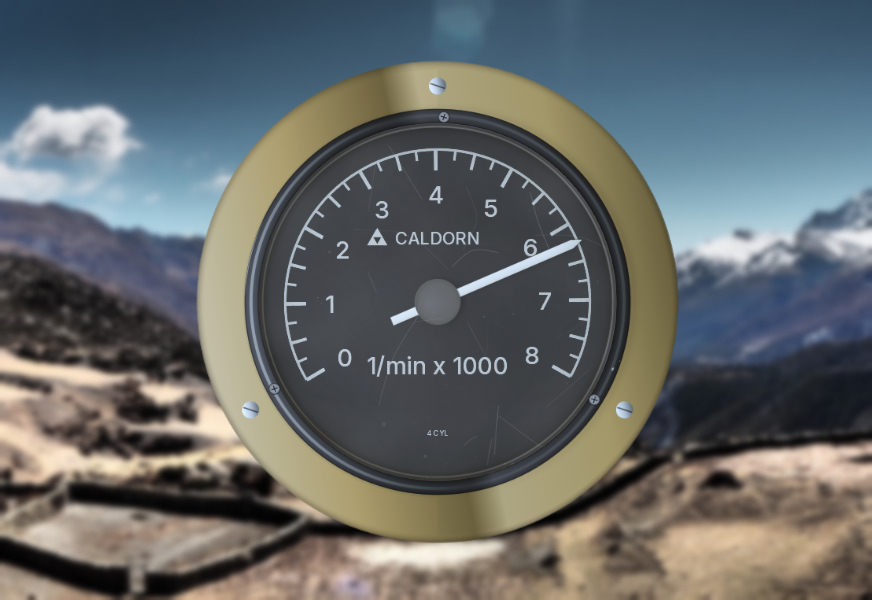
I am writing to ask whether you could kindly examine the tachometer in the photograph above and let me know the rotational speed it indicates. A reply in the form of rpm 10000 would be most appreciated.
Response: rpm 6250
